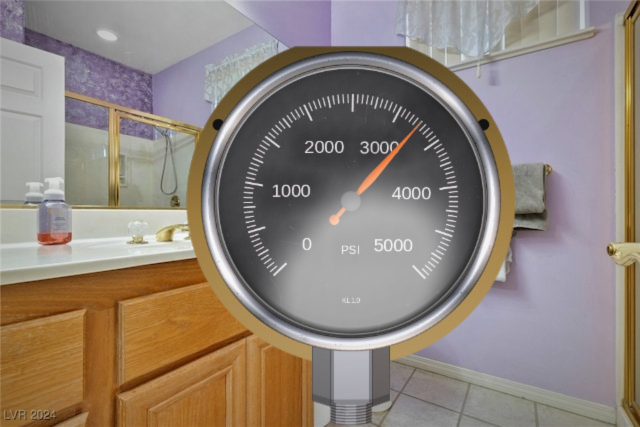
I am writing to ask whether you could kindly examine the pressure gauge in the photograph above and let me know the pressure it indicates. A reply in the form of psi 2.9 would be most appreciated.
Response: psi 3250
